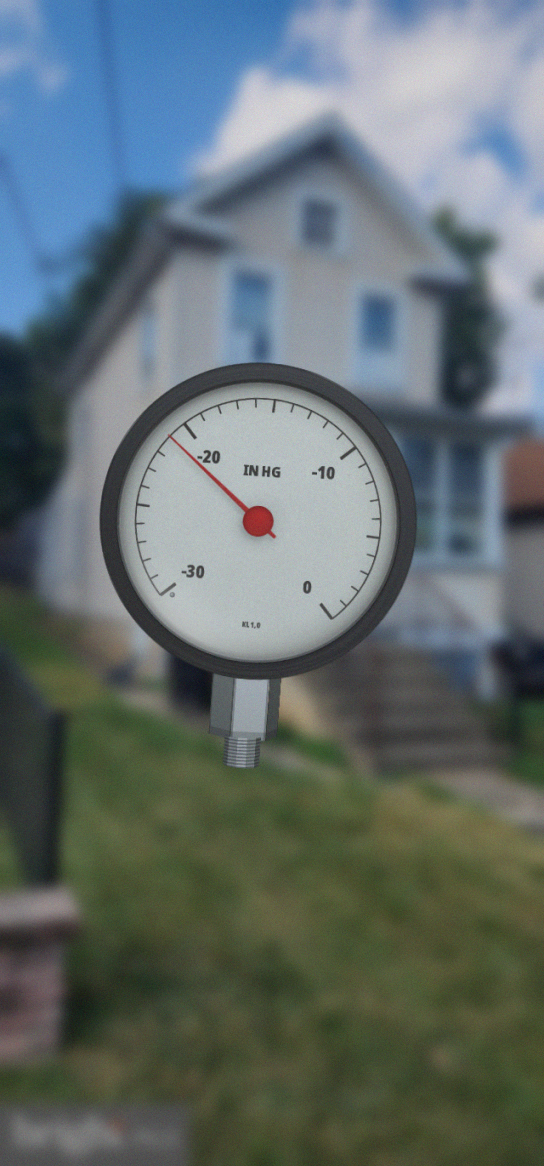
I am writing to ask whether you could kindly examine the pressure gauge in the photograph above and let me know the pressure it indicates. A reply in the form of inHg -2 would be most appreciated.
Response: inHg -21
